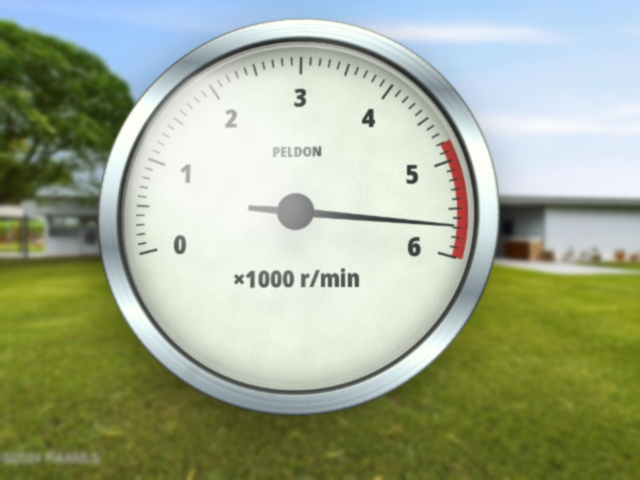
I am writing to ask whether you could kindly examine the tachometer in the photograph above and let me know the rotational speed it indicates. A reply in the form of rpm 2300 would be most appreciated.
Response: rpm 5700
